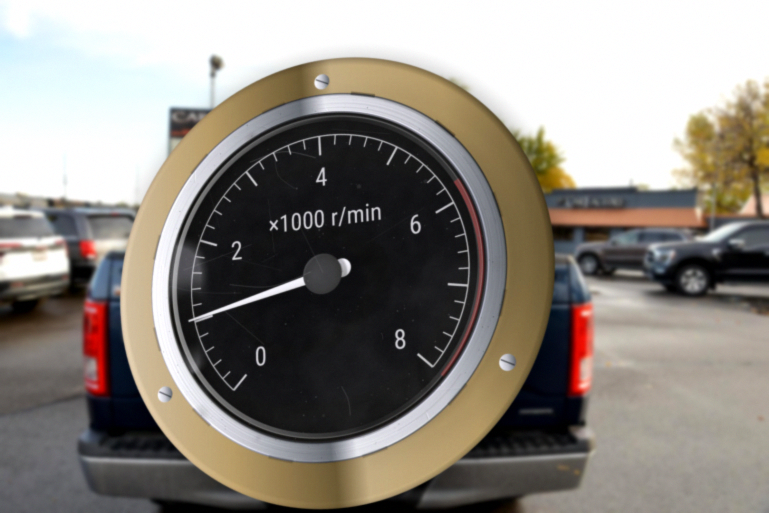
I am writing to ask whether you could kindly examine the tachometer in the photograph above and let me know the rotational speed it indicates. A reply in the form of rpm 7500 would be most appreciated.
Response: rpm 1000
